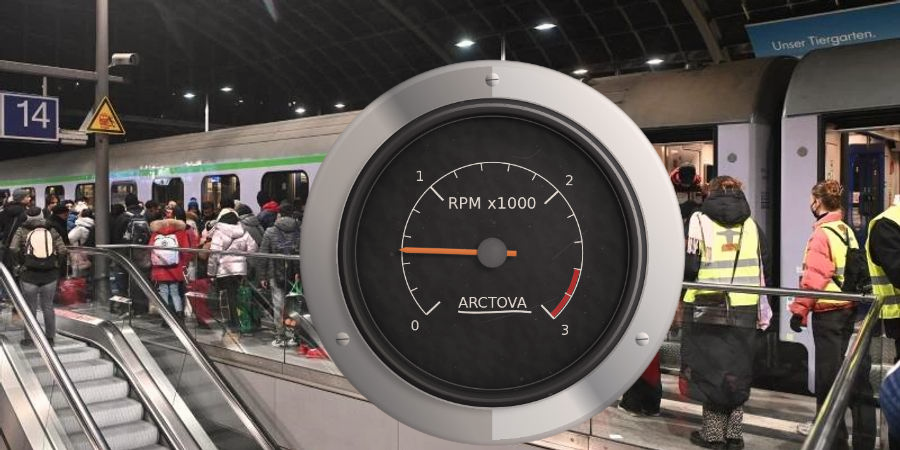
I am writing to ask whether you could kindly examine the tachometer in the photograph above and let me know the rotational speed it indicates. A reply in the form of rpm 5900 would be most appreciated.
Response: rpm 500
